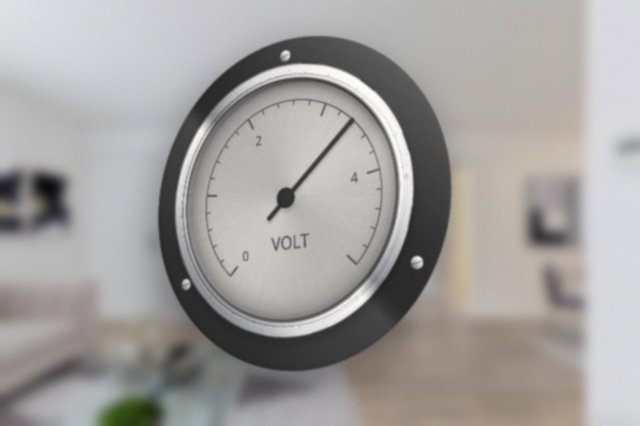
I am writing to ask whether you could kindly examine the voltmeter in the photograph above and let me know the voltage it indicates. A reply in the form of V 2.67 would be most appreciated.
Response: V 3.4
